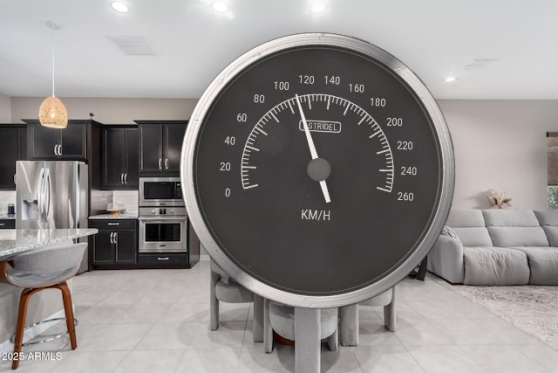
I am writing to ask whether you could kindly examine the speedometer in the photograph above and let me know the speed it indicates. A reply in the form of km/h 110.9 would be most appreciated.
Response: km/h 108
